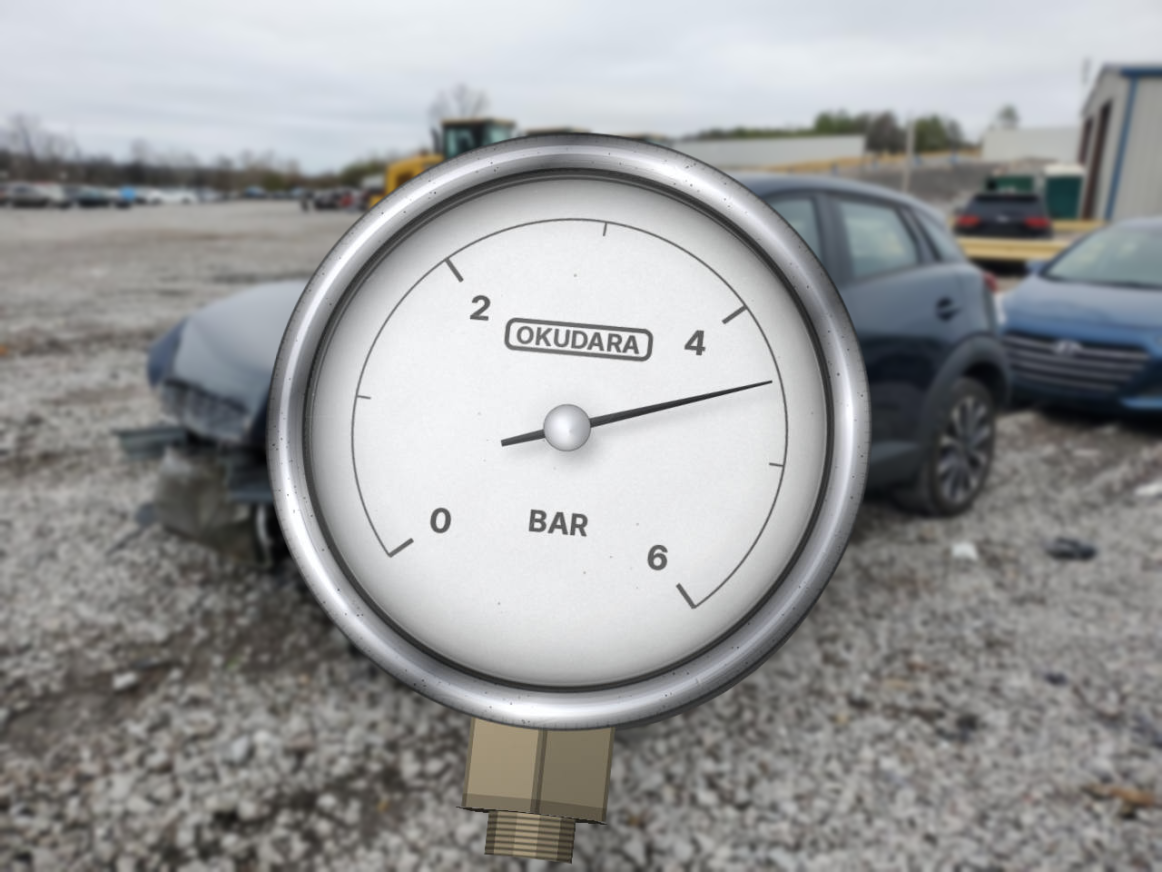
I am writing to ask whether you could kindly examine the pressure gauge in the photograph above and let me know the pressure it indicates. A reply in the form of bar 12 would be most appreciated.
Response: bar 4.5
